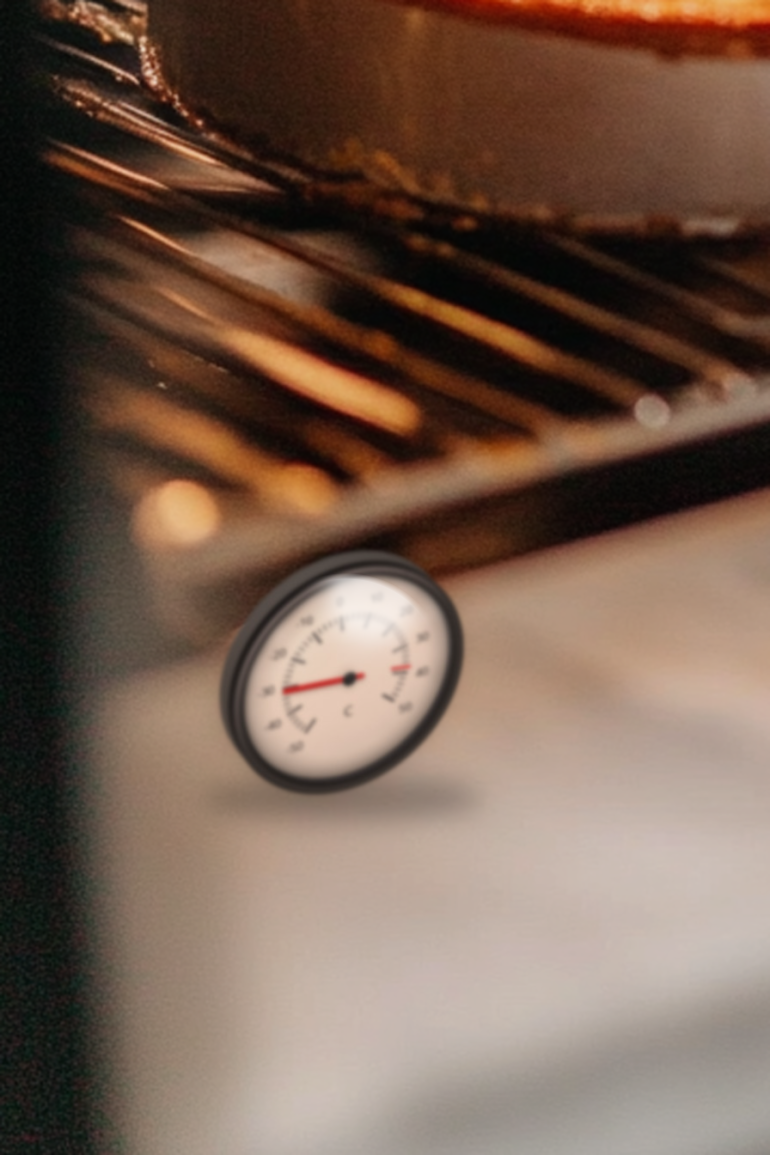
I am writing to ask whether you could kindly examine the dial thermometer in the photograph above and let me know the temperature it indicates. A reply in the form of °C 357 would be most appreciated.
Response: °C -30
